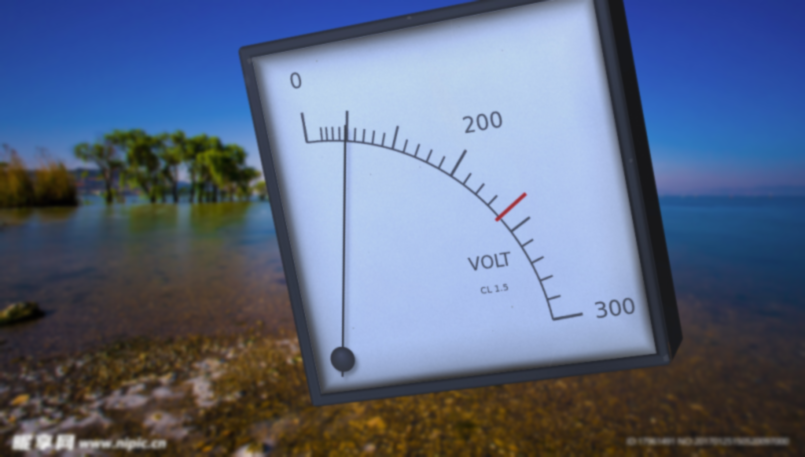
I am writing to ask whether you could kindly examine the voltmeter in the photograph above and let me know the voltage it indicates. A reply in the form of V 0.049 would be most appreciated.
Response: V 100
